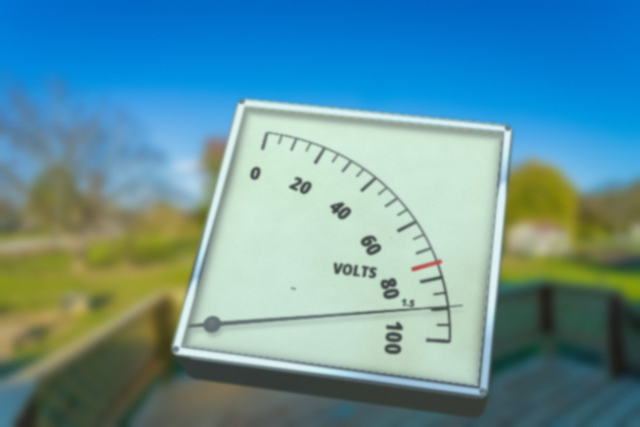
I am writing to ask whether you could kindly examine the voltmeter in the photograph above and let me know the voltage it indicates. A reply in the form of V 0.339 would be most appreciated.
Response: V 90
